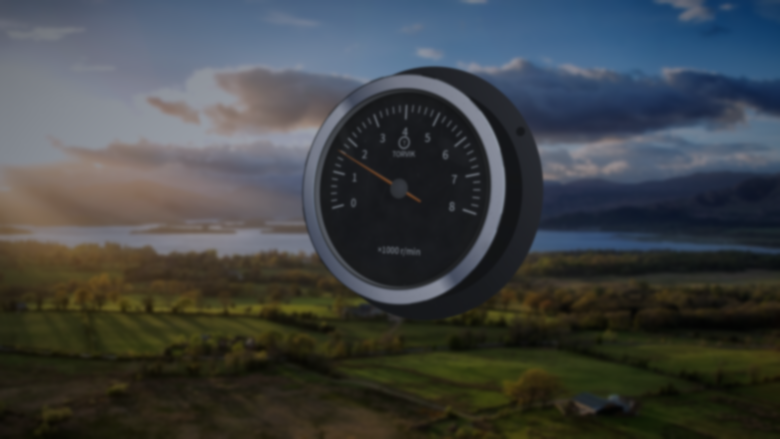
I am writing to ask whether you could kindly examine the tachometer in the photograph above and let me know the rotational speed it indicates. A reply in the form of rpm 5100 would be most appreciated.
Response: rpm 1600
